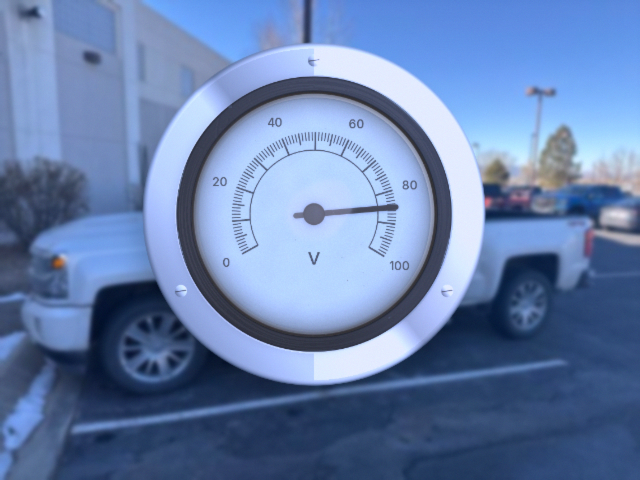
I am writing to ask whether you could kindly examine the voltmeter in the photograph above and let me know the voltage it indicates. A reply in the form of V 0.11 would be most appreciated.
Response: V 85
